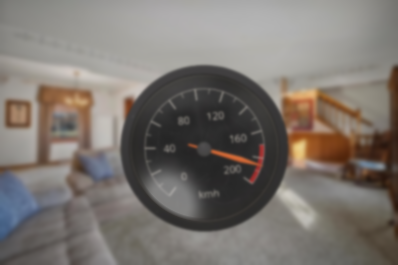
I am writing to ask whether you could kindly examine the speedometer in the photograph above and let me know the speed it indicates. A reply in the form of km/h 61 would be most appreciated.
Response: km/h 185
